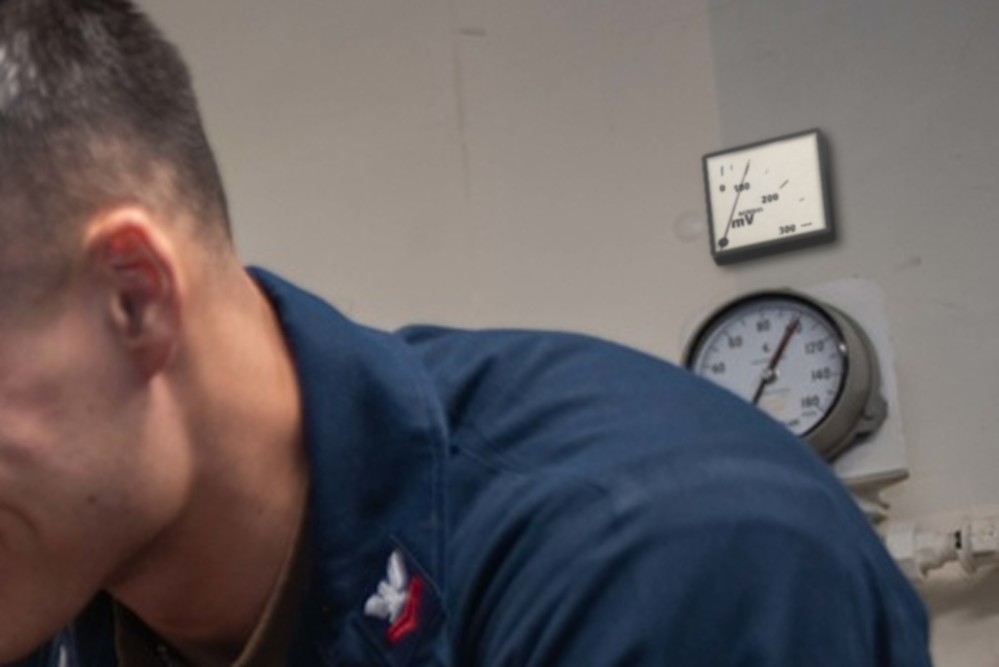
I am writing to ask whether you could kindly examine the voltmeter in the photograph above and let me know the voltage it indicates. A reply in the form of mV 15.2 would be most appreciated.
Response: mV 100
